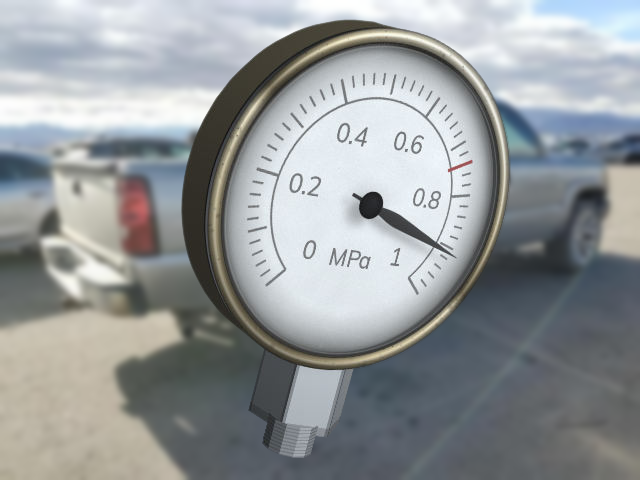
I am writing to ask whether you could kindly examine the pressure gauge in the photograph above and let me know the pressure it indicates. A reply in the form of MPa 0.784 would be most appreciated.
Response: MPa 0.91
